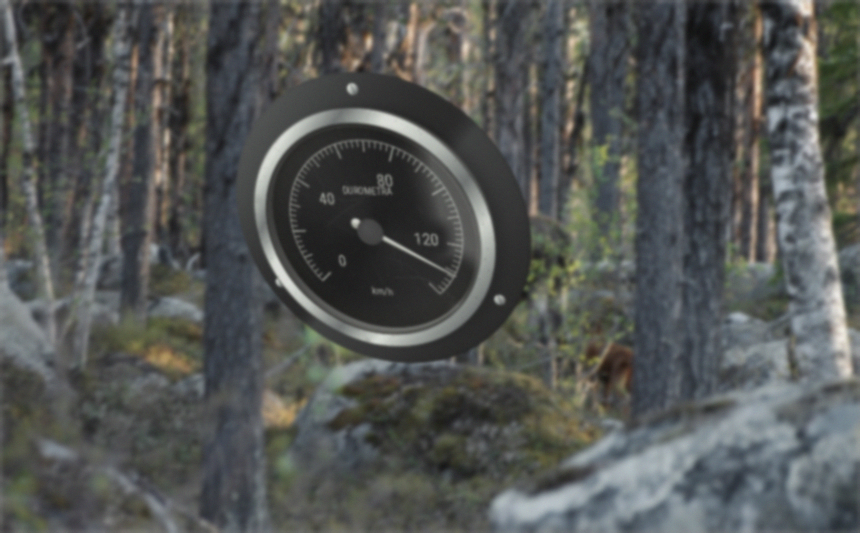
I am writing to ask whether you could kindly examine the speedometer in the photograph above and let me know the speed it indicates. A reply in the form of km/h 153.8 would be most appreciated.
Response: km/h 130
